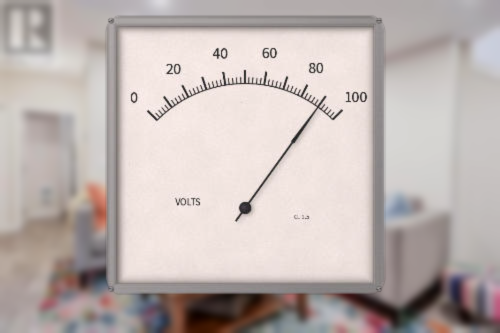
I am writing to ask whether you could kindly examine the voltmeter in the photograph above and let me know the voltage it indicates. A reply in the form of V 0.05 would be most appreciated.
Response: V 90
